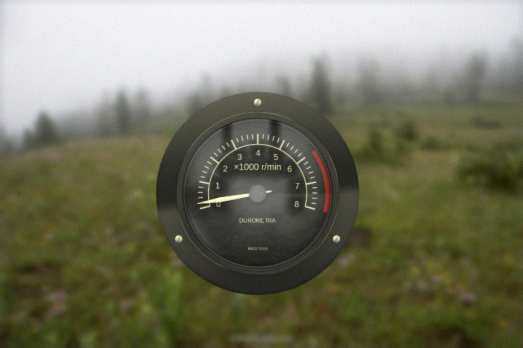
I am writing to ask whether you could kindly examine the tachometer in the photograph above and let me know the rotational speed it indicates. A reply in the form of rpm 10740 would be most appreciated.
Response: rpm 200
